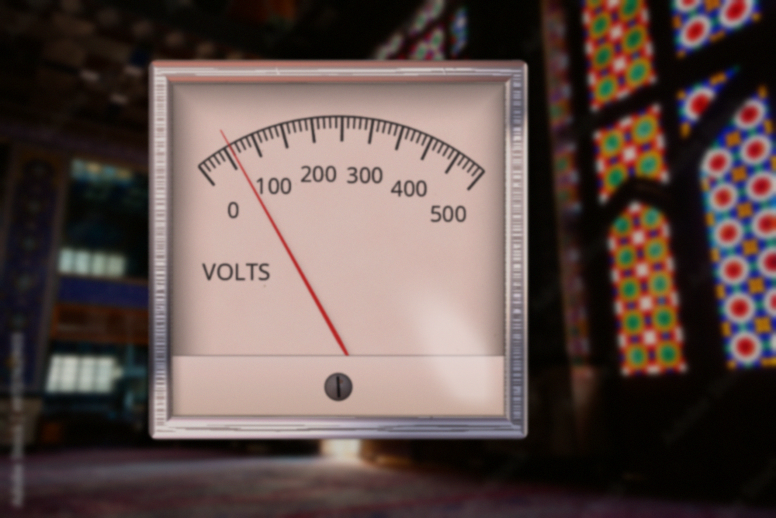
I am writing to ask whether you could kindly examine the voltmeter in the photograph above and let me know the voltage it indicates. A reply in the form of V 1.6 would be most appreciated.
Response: V 60
